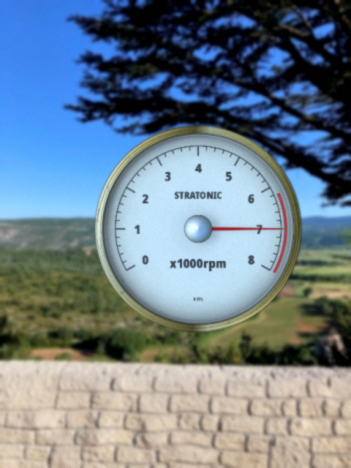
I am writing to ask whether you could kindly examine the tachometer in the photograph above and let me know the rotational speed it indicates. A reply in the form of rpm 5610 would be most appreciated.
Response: rpm 7000
